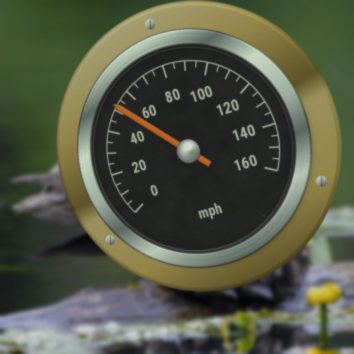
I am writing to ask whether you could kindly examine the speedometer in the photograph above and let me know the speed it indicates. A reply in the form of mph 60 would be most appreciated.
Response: mph 52.5
